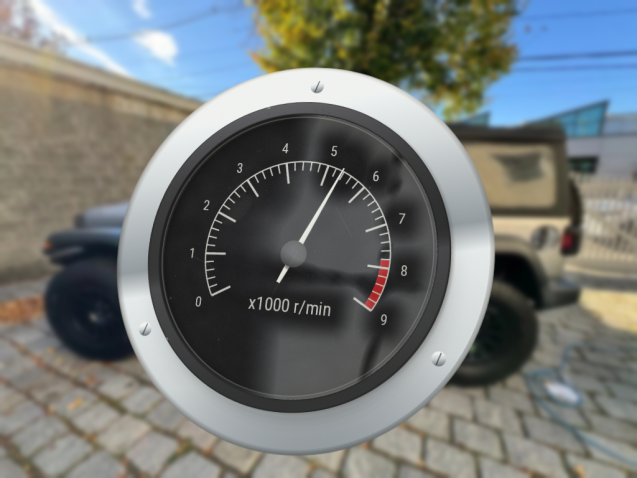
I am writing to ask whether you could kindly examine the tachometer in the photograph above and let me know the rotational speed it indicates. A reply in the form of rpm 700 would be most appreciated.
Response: rpm 5400
